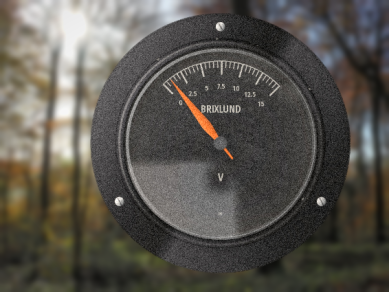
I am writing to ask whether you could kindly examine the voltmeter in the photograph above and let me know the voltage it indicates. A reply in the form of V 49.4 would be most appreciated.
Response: V 1
